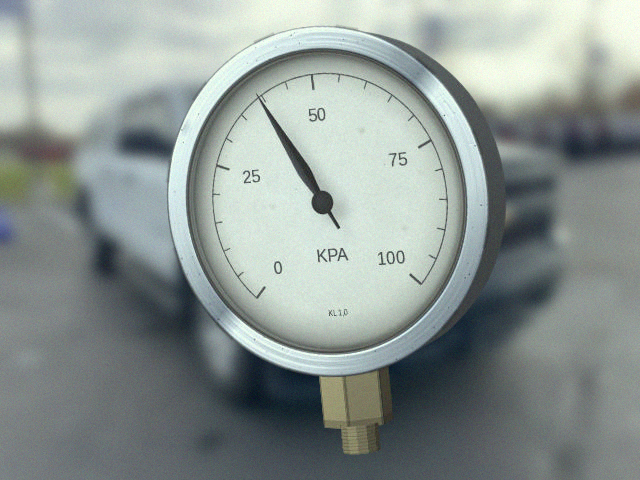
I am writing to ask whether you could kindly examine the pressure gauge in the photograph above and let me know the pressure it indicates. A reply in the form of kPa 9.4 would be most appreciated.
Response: kPa 40
